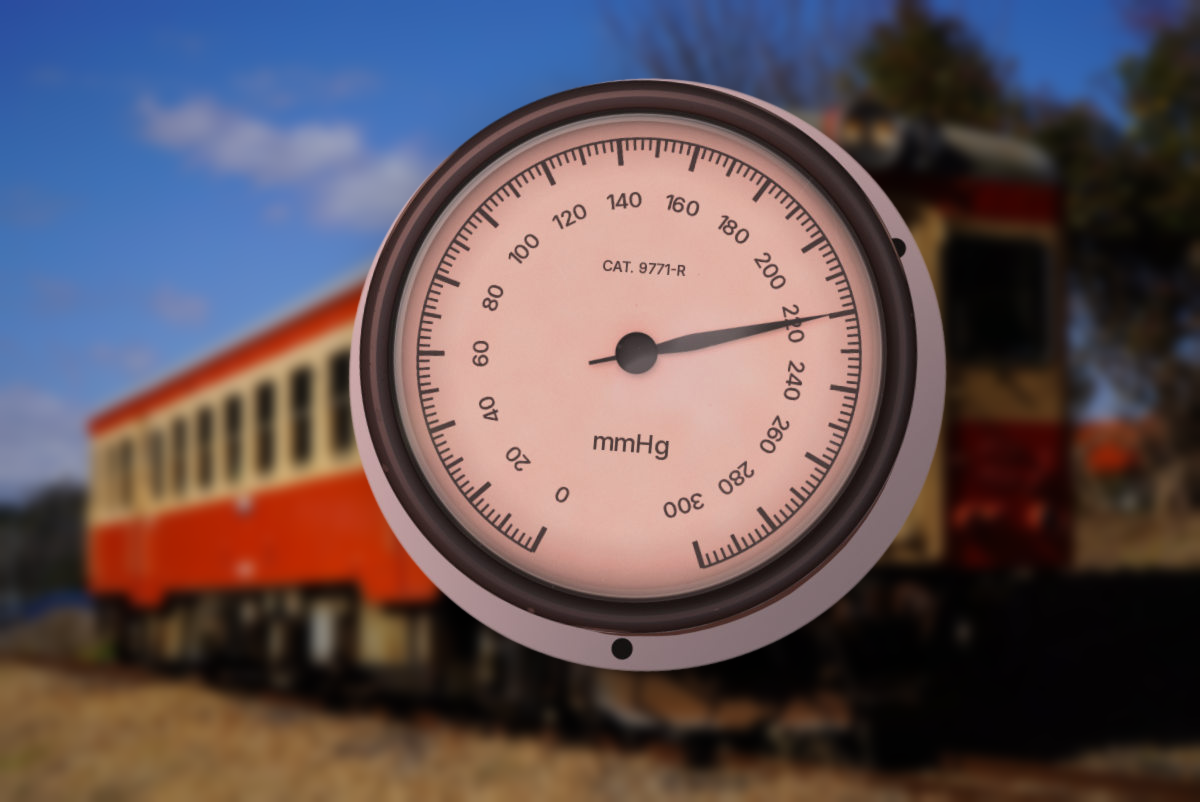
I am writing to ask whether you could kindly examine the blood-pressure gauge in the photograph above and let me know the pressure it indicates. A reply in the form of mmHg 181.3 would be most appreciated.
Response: mmHg 220
